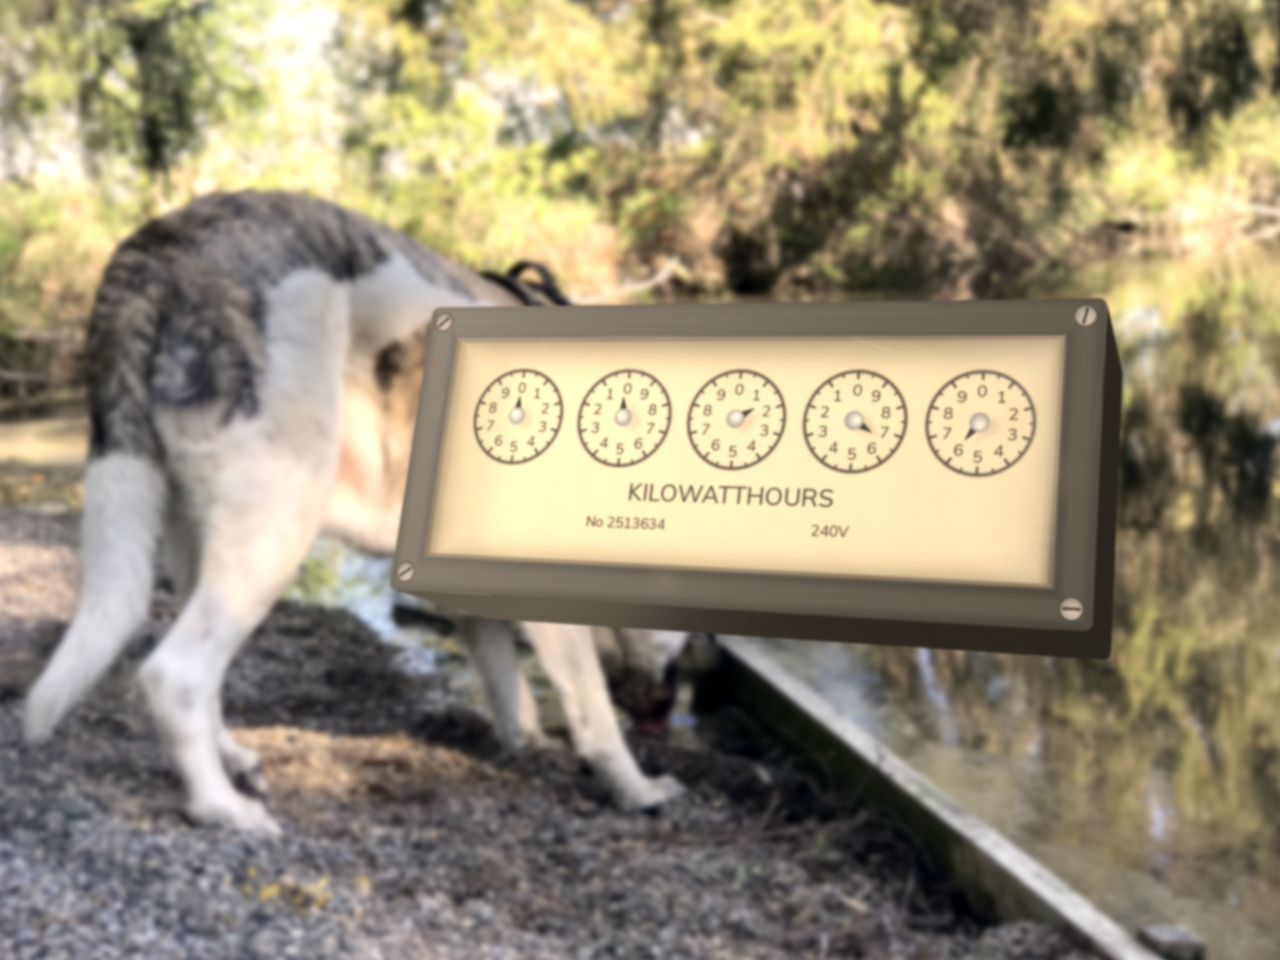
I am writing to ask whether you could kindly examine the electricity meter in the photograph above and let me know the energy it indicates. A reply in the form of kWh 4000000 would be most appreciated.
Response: kWh 166
